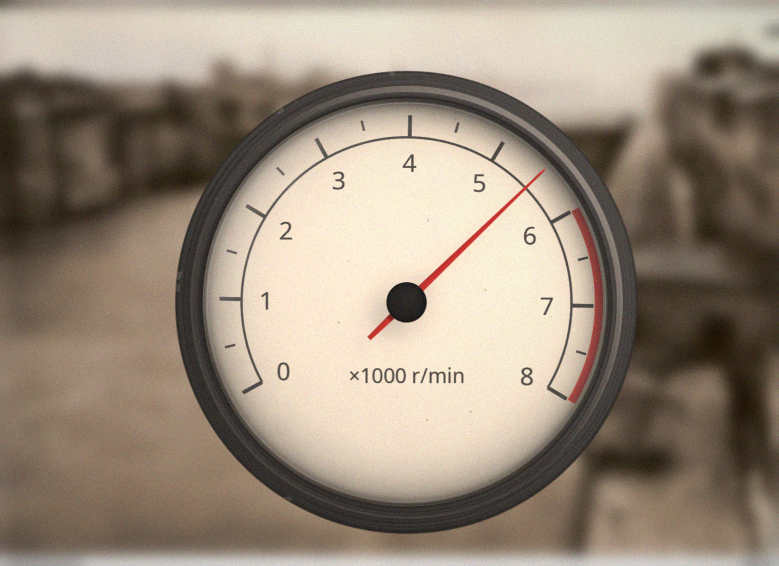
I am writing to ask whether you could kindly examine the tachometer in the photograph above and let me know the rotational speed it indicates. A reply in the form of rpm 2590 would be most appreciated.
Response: rpm 5500
